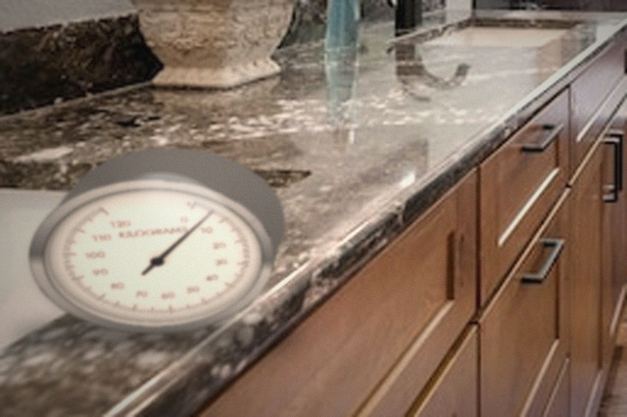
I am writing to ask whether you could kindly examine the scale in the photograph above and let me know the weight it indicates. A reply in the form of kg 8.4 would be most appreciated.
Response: kg 5
